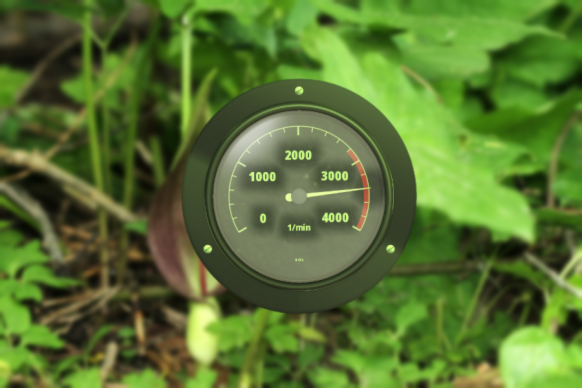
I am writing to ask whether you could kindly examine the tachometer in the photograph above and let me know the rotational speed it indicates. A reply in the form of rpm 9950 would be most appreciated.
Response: rpm 3400
